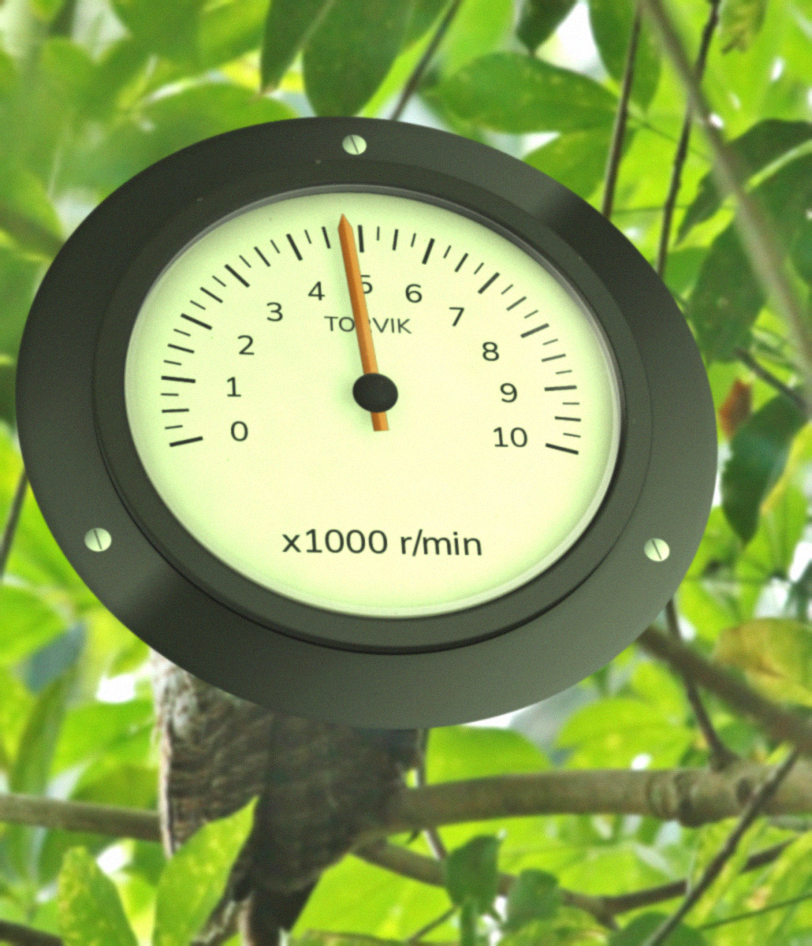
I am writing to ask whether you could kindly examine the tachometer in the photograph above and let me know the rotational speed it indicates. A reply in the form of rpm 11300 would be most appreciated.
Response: rpm 4750
